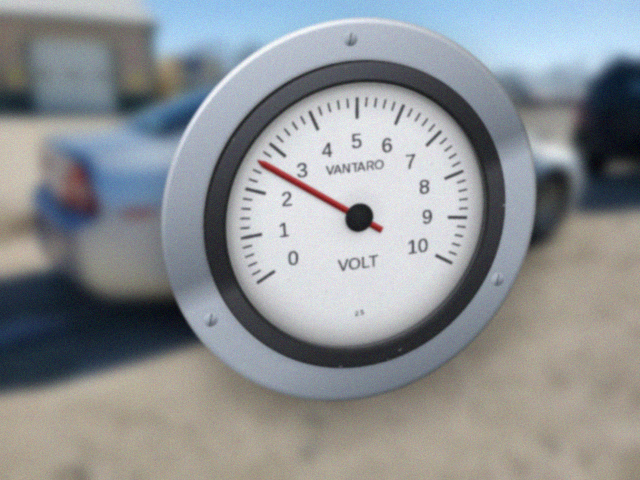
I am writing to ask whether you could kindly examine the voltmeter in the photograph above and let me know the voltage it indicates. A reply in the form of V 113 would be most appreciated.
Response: V 2.6
